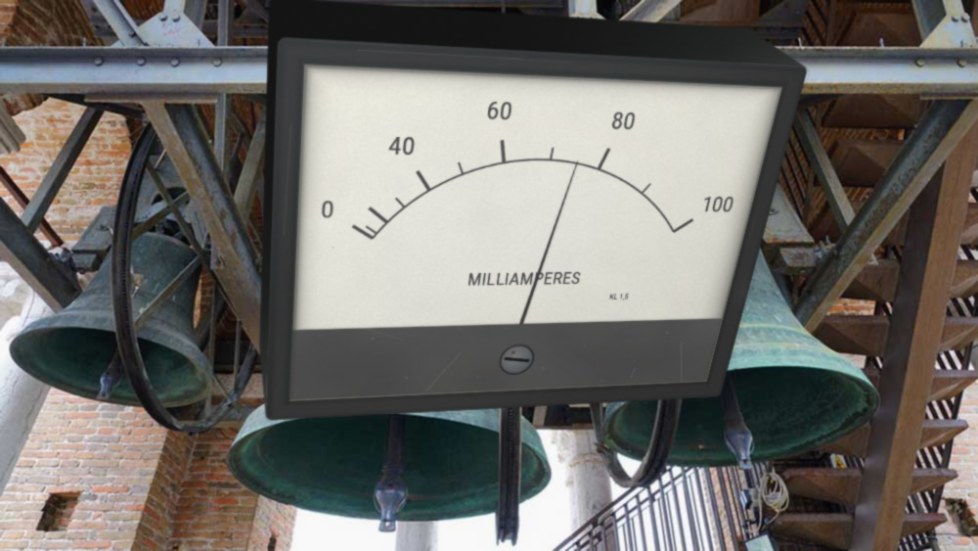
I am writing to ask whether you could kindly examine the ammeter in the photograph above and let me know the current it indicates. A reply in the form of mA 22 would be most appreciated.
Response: mA 75
